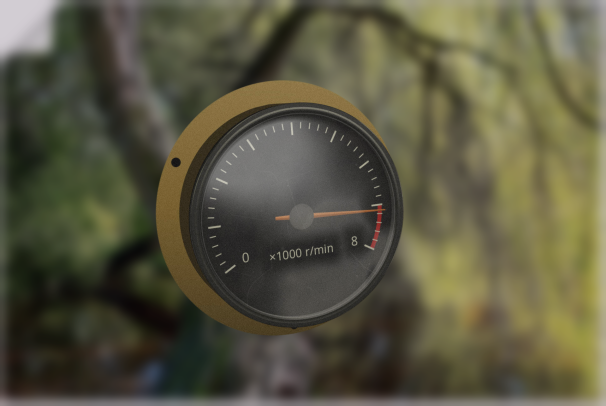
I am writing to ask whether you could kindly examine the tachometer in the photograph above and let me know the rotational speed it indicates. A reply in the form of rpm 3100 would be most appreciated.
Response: rpm 7100
